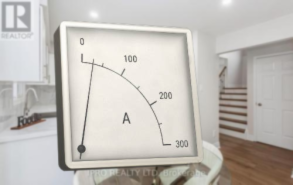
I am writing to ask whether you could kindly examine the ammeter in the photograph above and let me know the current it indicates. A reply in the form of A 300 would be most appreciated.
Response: A 25
